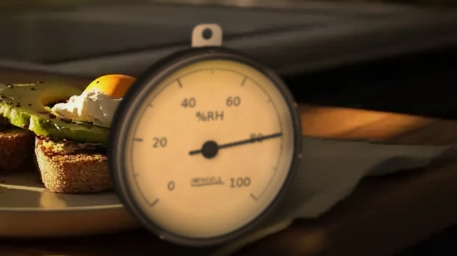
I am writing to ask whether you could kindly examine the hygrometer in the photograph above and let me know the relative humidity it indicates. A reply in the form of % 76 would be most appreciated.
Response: % 80
